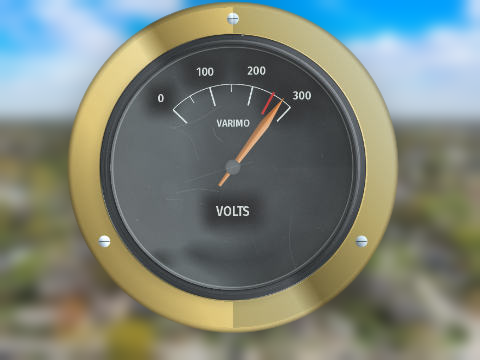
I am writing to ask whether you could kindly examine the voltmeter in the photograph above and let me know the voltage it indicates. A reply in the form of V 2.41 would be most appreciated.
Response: V 275
